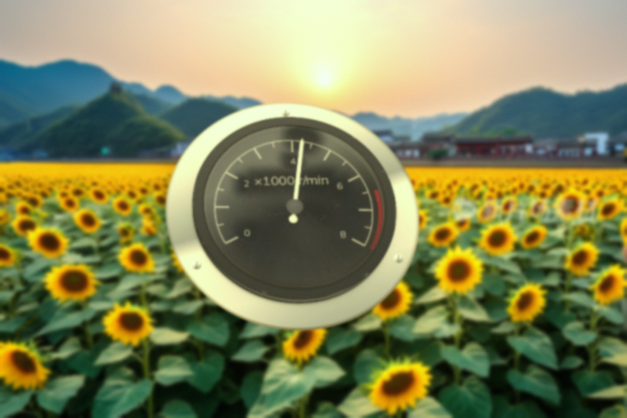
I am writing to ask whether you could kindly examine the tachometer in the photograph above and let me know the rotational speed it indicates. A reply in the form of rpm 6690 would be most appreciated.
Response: rpm 4250
